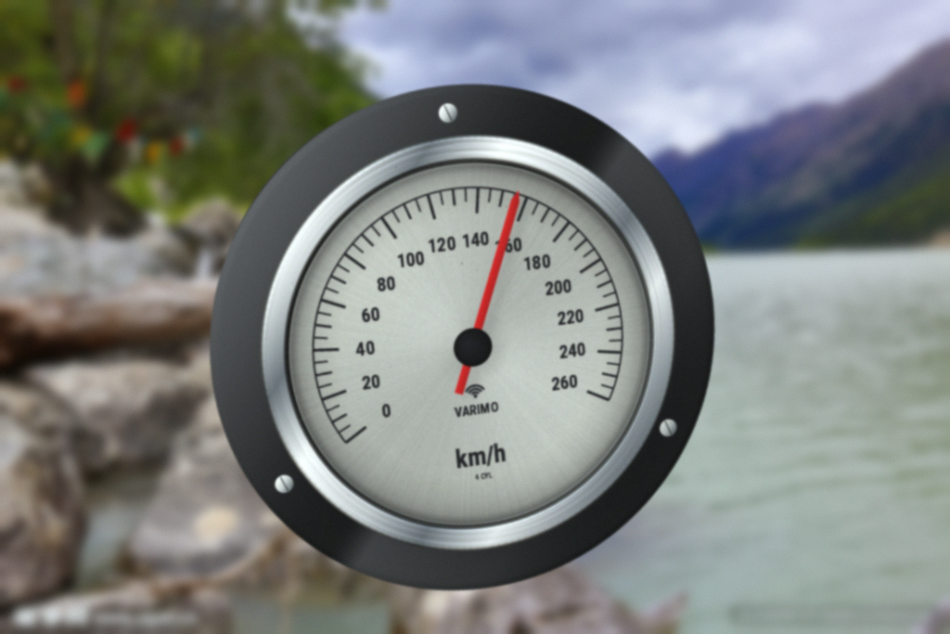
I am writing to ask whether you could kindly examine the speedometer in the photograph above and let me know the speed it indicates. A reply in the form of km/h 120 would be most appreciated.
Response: km/h 155
